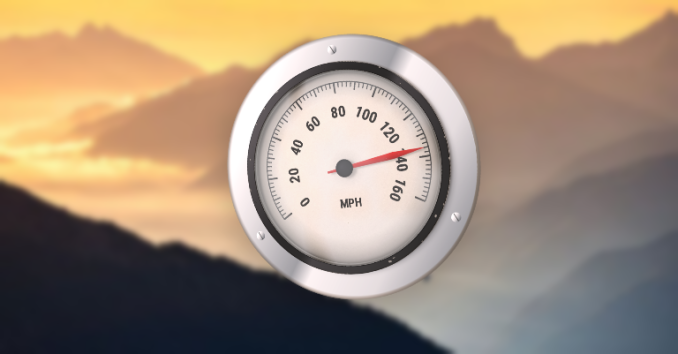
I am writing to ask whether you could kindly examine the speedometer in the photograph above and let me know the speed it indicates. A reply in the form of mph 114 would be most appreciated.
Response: mph 136
